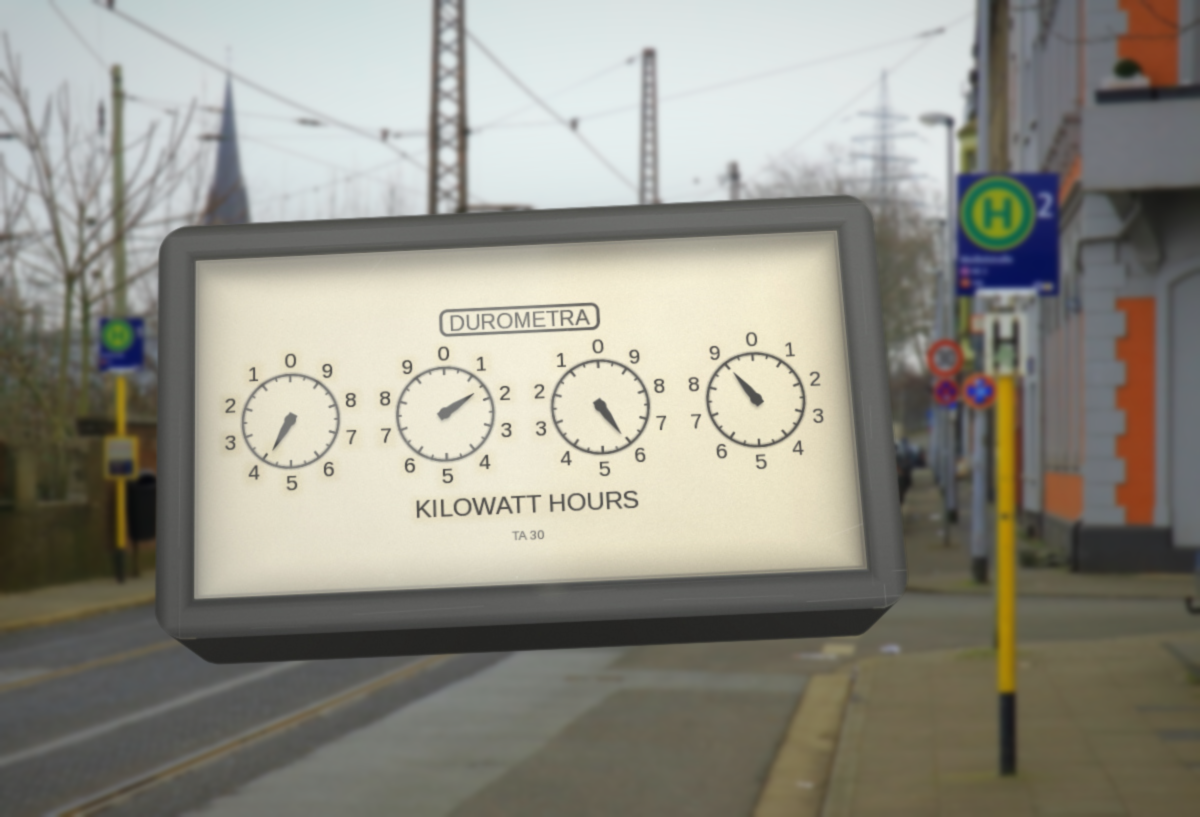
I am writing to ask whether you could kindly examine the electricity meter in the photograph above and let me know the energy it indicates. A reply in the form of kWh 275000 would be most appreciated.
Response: kWh 4159
